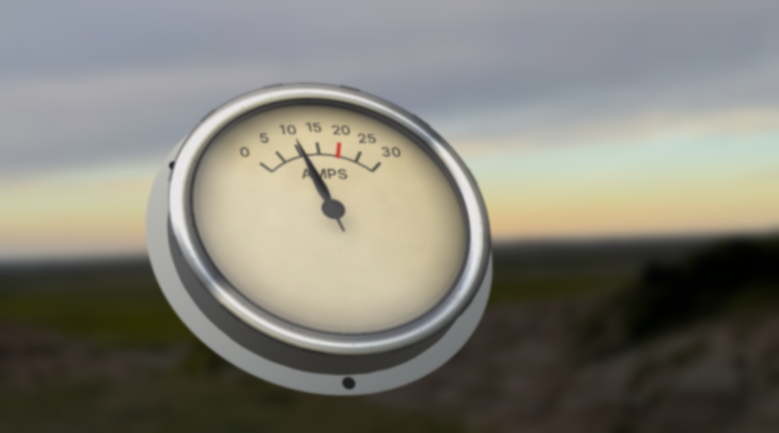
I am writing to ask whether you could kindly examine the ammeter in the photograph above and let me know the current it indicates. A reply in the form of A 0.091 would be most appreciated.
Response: A 10
